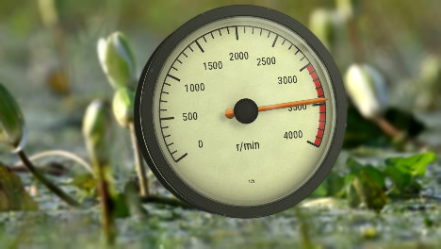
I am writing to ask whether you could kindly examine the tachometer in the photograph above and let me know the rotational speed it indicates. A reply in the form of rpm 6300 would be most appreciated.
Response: rpm 3450
